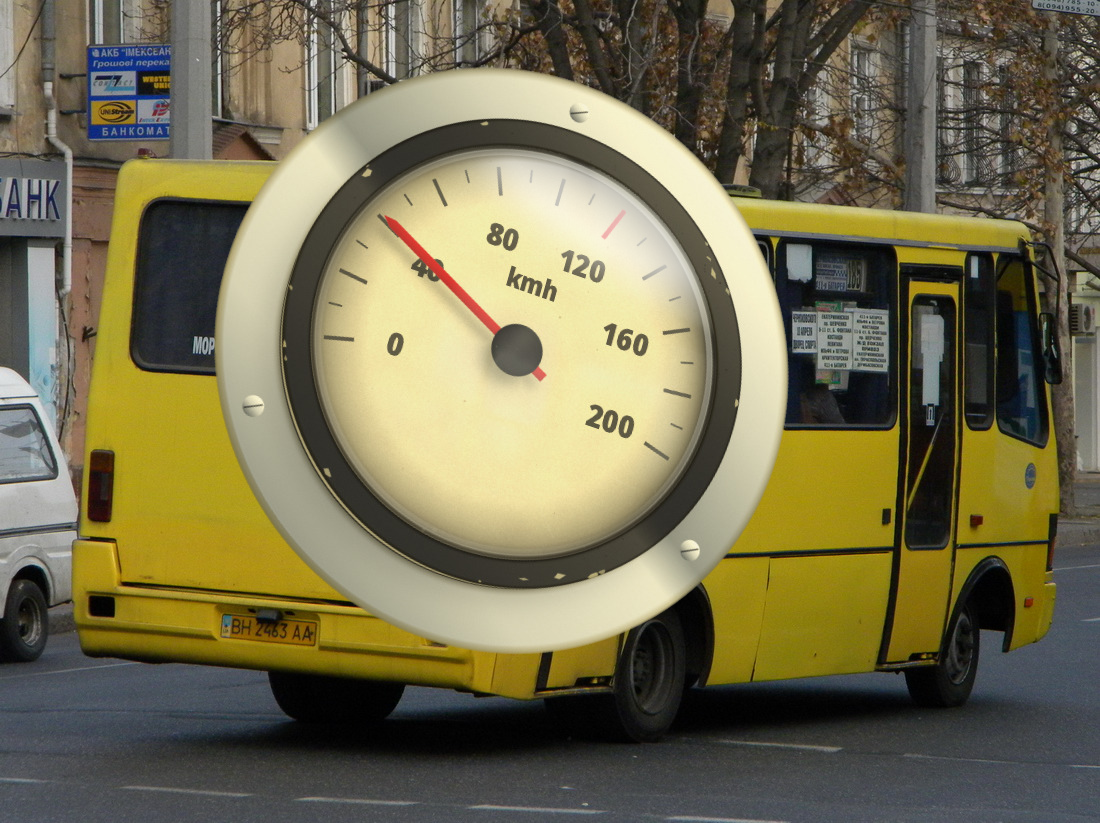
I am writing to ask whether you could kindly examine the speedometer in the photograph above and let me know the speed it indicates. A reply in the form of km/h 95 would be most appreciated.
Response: km/h 40
